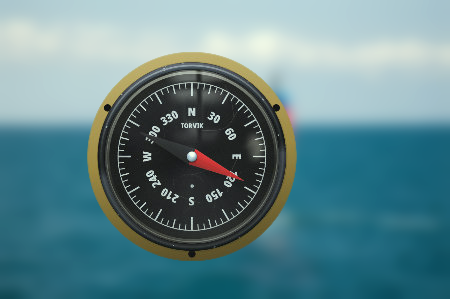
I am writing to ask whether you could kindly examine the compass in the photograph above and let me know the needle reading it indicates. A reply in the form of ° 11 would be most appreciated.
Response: ° 115
